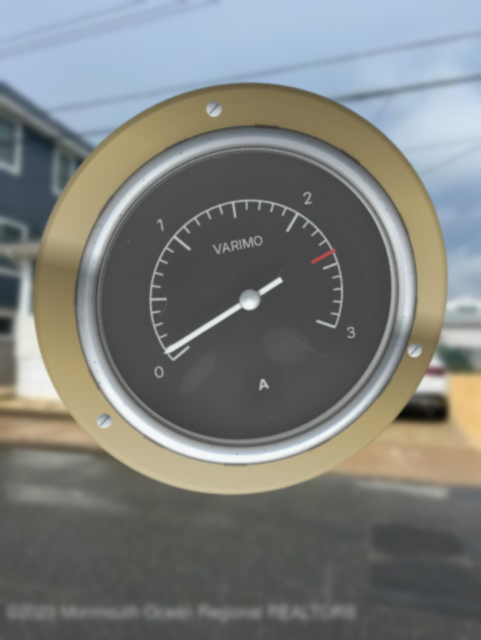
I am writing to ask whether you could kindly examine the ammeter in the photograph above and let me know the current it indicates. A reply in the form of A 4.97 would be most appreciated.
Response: A 0.1
